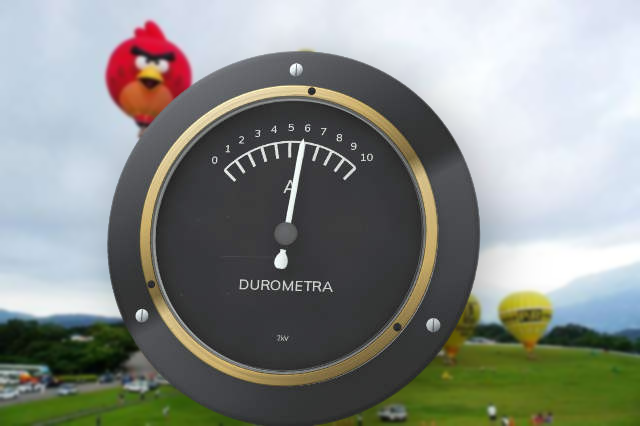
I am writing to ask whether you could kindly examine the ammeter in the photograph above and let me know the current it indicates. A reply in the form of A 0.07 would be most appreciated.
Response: A 6
